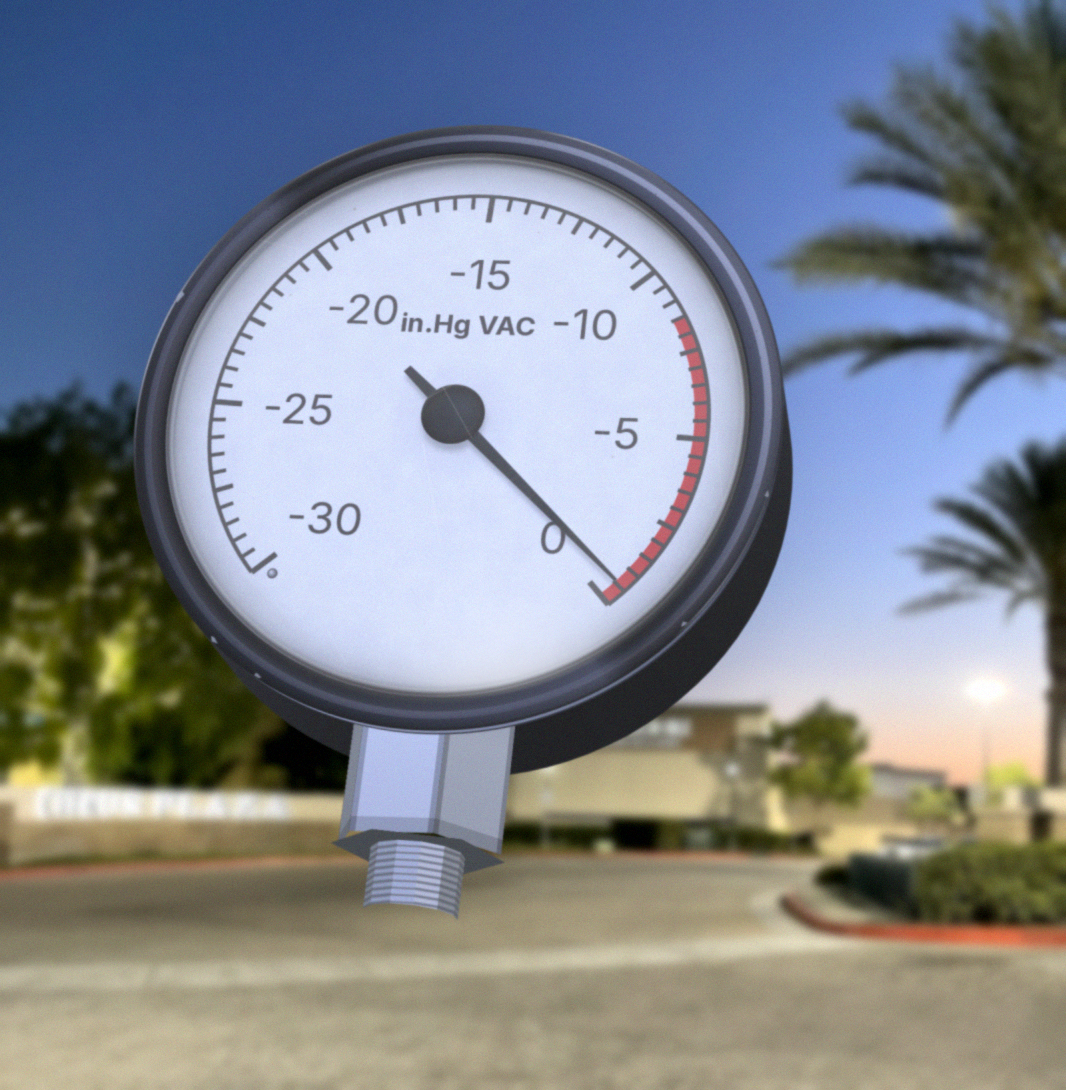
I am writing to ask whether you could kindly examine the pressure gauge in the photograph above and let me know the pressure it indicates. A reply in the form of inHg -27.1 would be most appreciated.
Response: inHg -0.5
